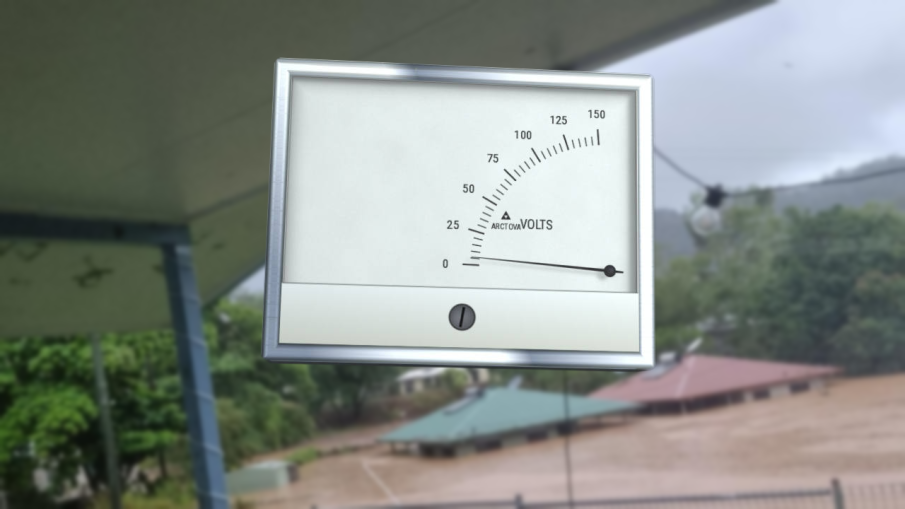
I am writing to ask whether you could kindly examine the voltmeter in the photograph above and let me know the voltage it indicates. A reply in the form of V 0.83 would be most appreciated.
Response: V 5
